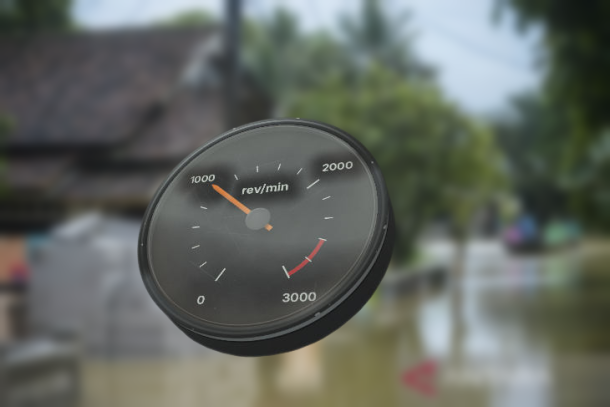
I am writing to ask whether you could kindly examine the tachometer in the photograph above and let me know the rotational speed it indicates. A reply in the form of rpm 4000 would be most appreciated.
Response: rpm 1000
